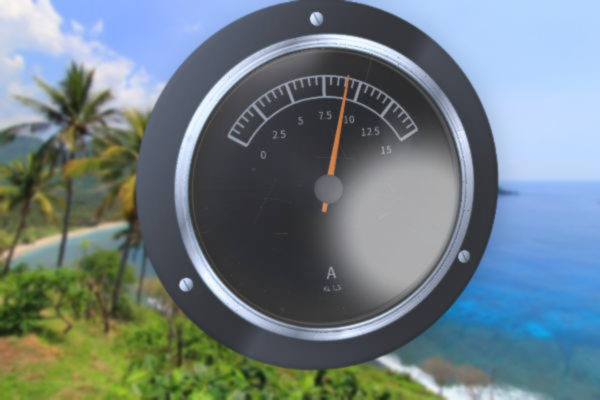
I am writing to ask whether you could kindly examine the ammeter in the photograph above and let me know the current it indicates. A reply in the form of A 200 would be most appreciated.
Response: A 9
